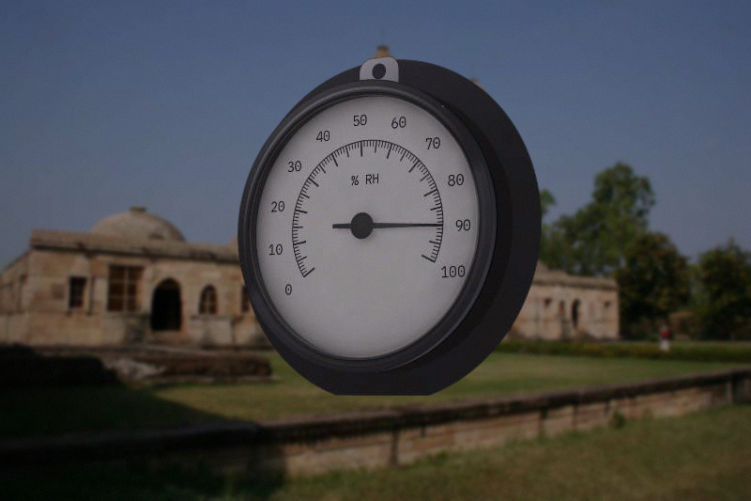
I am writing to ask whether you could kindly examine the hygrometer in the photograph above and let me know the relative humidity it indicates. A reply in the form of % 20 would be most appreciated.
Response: % 90
